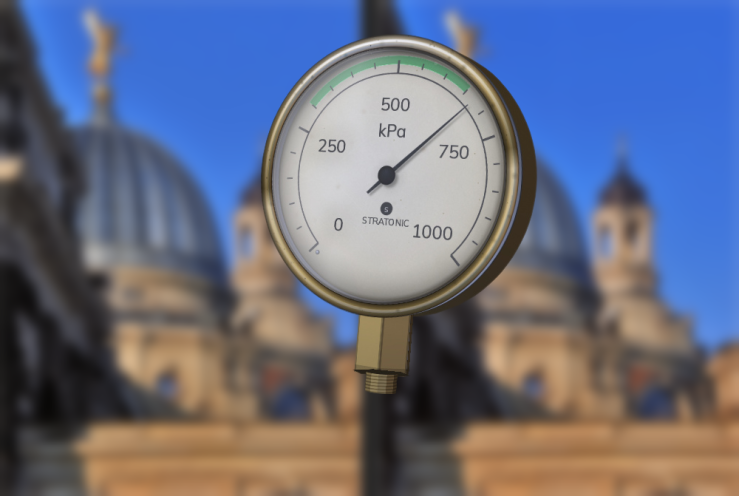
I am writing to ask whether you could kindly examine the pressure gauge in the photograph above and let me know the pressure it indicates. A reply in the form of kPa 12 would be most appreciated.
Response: kPa 675
